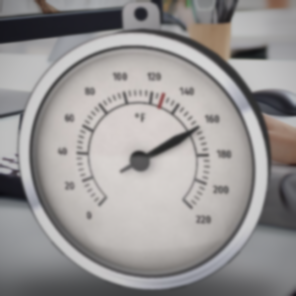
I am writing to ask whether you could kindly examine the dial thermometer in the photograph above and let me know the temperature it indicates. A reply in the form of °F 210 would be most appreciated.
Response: °F 160
